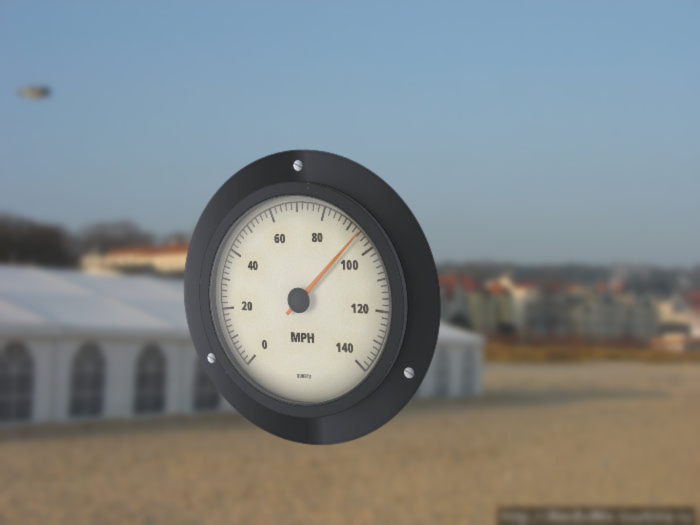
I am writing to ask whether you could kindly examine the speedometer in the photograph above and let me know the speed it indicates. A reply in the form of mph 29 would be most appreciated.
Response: mph 94
